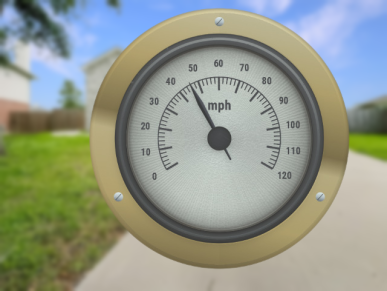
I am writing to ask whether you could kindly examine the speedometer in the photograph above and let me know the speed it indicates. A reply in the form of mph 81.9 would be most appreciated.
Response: mph 46
